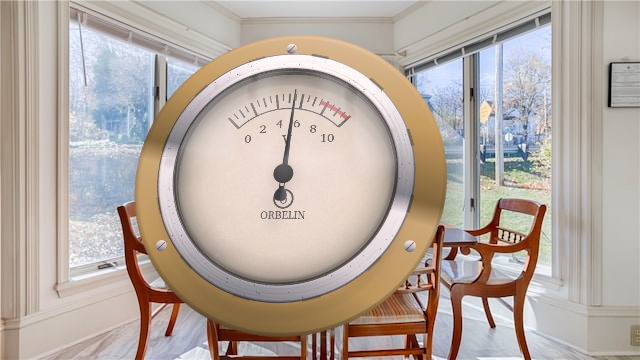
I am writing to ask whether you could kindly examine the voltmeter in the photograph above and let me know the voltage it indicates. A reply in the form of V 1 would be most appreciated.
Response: V 5.5
